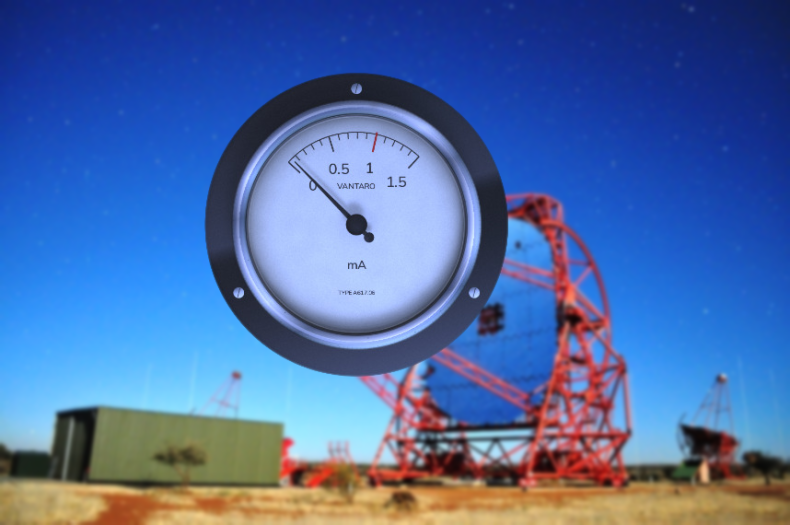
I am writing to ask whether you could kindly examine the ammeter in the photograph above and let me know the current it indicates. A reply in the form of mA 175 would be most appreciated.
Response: mA 0.05
